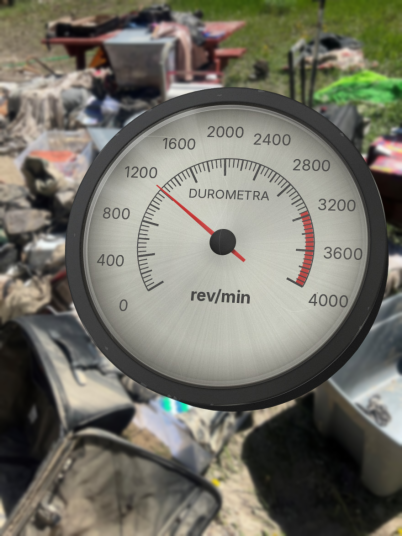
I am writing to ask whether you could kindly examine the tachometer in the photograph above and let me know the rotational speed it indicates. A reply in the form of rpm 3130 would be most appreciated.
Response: rpm 1200
